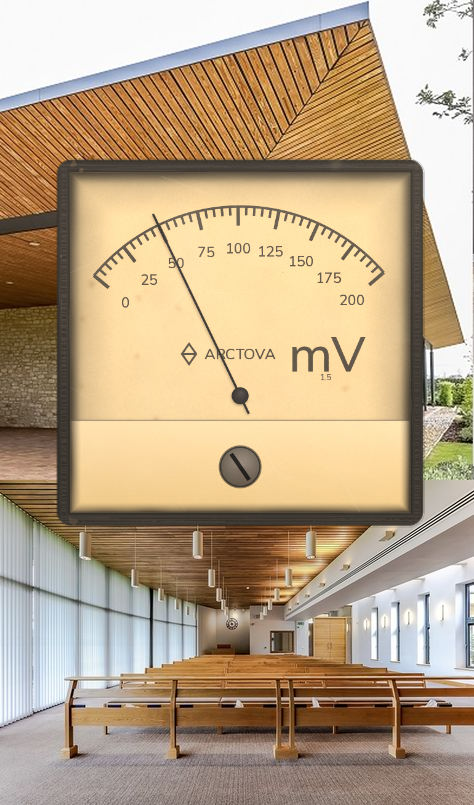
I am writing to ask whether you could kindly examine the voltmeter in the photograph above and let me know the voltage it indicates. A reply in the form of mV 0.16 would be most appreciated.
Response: mV 50
